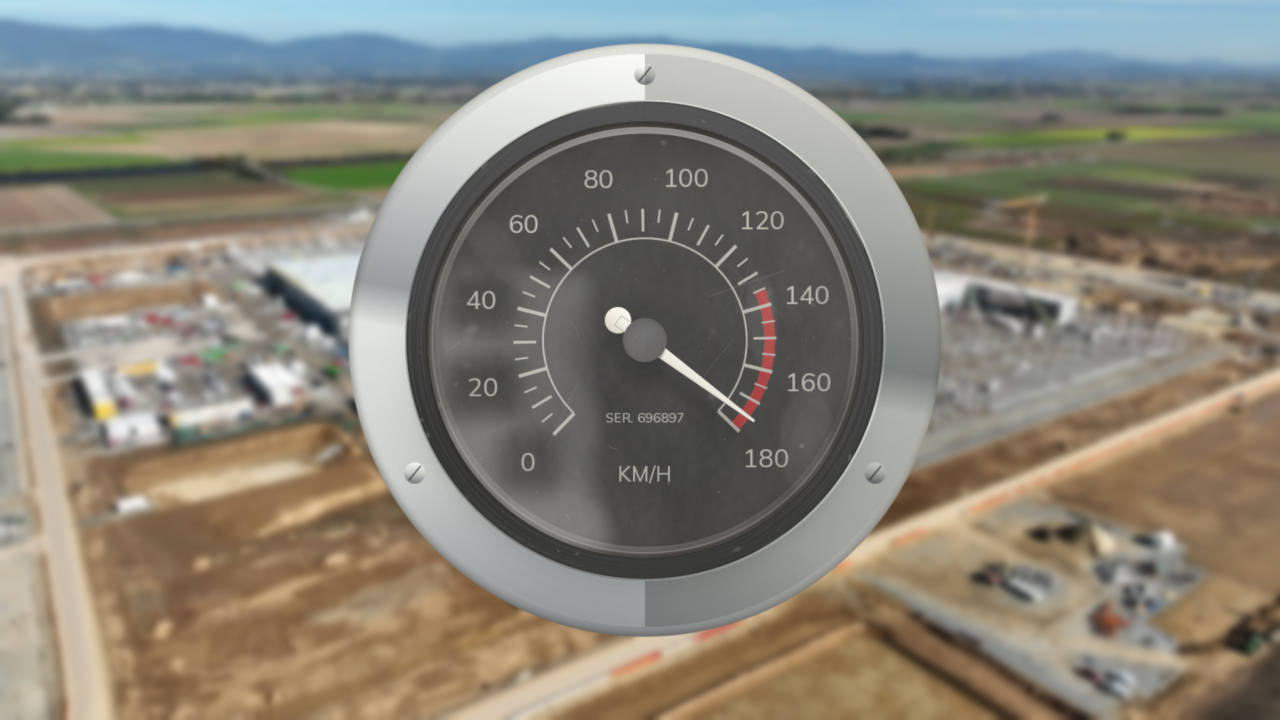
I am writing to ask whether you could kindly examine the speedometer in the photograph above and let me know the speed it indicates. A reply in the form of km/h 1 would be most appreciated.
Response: km/h 175
